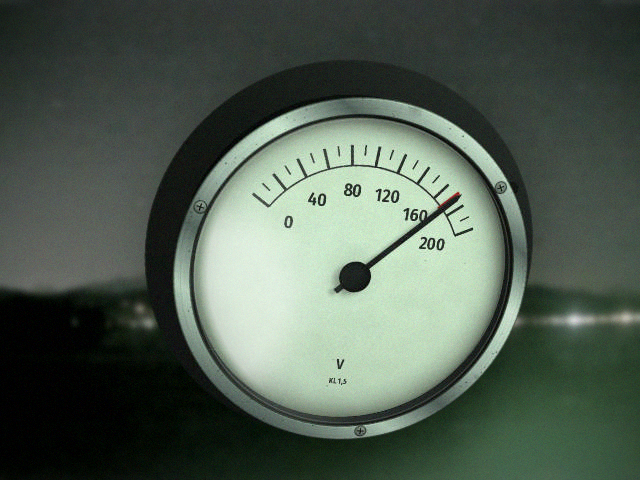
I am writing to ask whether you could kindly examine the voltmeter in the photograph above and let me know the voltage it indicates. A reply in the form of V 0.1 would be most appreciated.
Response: V 170
